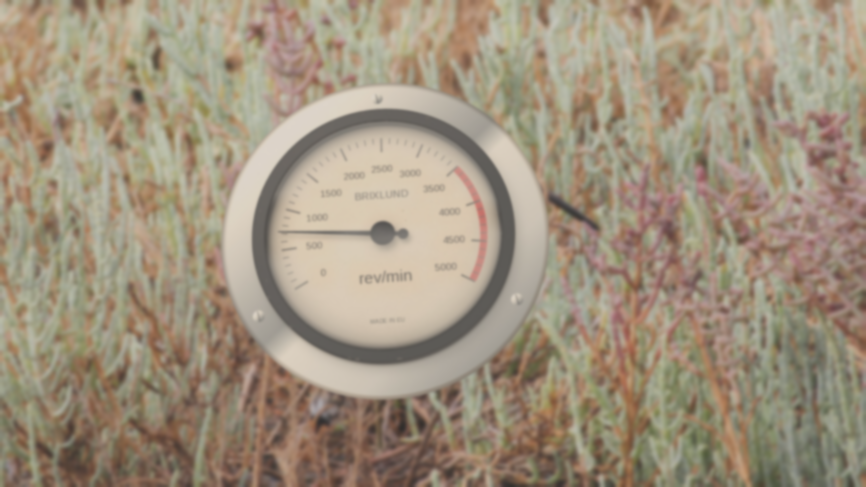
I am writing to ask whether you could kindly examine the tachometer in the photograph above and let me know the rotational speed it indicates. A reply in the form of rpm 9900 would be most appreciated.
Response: rpm 700
